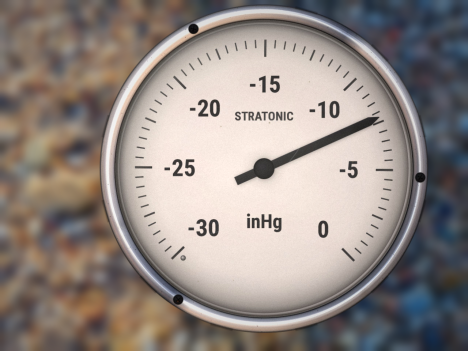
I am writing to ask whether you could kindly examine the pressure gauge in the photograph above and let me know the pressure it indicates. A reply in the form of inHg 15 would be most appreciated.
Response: inHg -7.75
